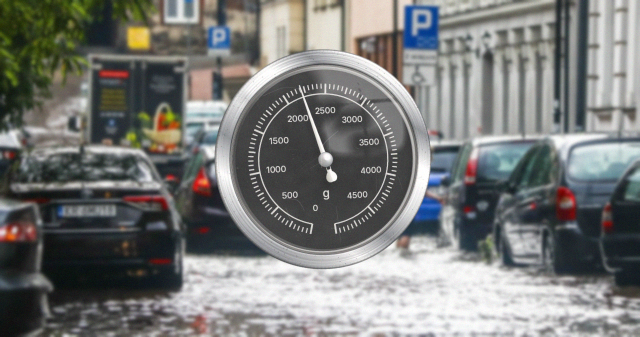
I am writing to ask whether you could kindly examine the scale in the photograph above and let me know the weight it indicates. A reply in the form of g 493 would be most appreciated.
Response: g 2200
